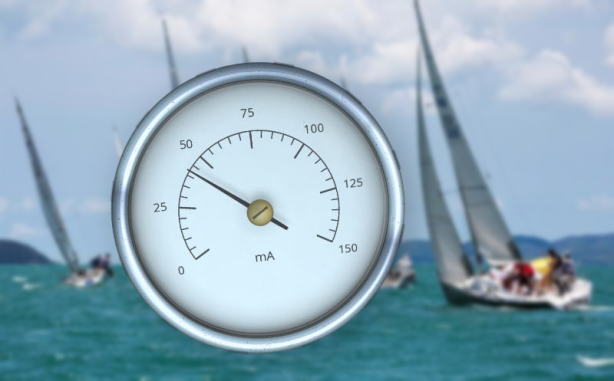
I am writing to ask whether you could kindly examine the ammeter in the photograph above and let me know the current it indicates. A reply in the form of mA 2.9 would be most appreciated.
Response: mA 42.5
